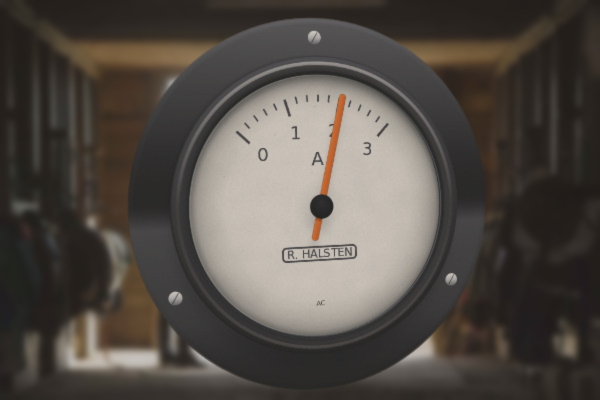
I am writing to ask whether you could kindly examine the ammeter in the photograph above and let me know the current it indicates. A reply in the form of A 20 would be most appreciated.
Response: A 2
